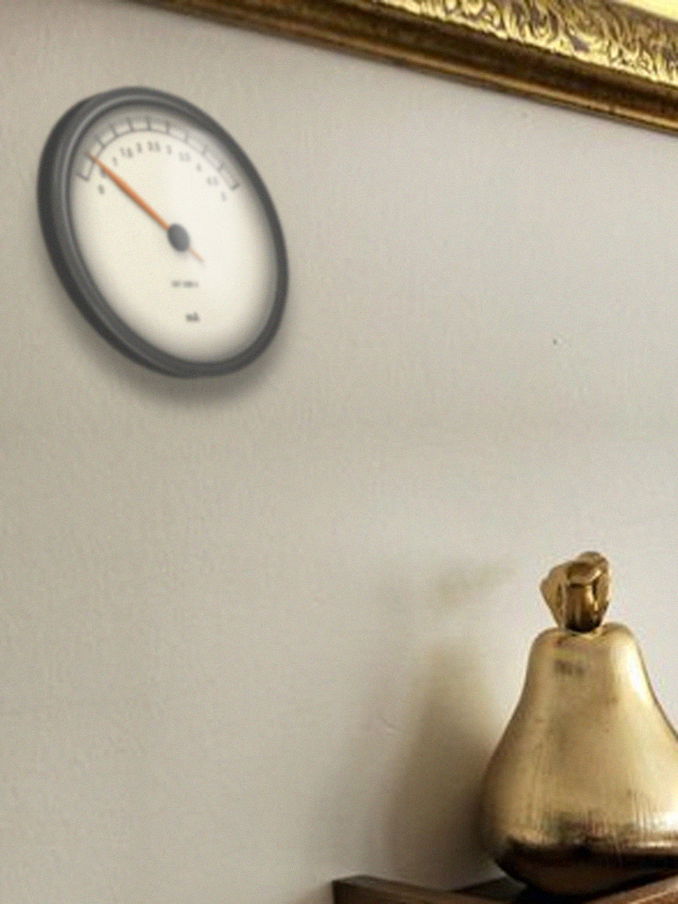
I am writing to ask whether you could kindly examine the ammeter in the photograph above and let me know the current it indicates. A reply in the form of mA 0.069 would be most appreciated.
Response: mA 0.5
